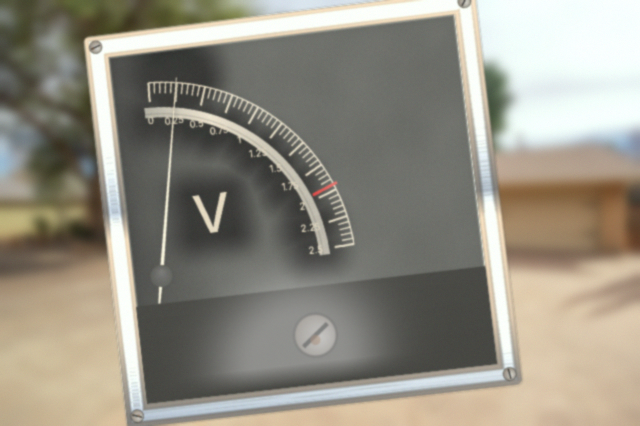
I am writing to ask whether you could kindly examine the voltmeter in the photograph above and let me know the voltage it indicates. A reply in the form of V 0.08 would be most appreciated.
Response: V 0.25
